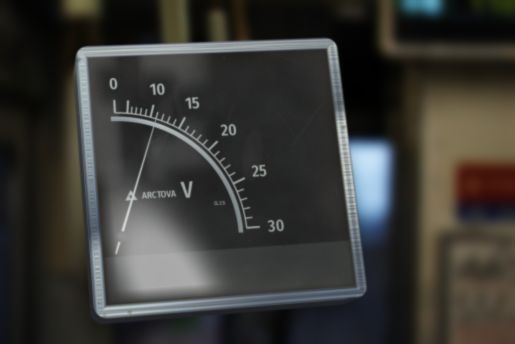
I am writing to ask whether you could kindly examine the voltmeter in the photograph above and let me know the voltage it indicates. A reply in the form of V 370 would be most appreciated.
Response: V 11
